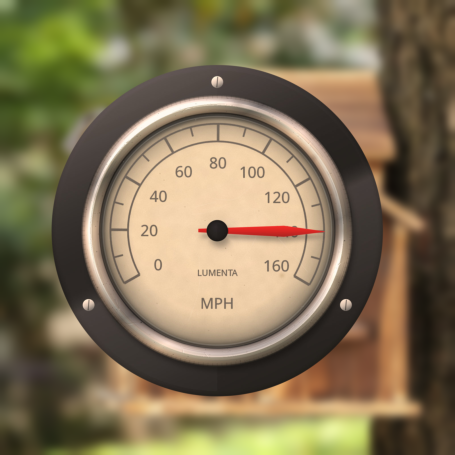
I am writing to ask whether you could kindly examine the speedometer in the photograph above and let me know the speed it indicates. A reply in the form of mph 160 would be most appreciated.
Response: mph 140
